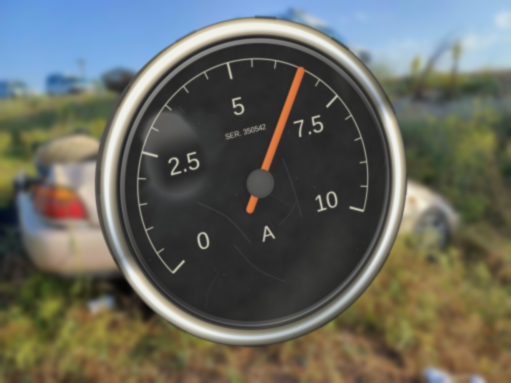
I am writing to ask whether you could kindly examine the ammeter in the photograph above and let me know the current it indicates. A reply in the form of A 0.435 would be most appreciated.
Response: A 6.5
